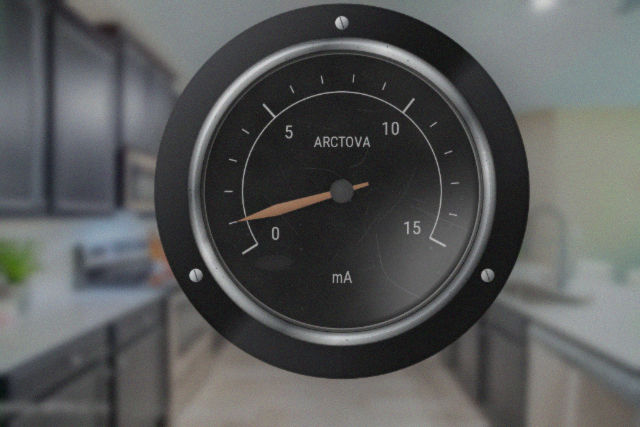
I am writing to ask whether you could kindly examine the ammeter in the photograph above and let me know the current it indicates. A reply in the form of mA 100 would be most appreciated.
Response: mA 1
